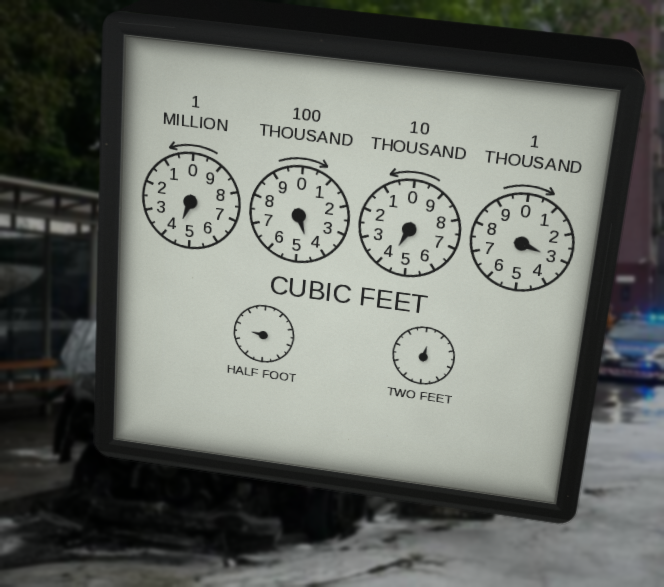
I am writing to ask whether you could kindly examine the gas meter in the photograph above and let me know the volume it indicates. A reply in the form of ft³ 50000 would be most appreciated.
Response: ft³ 444300
